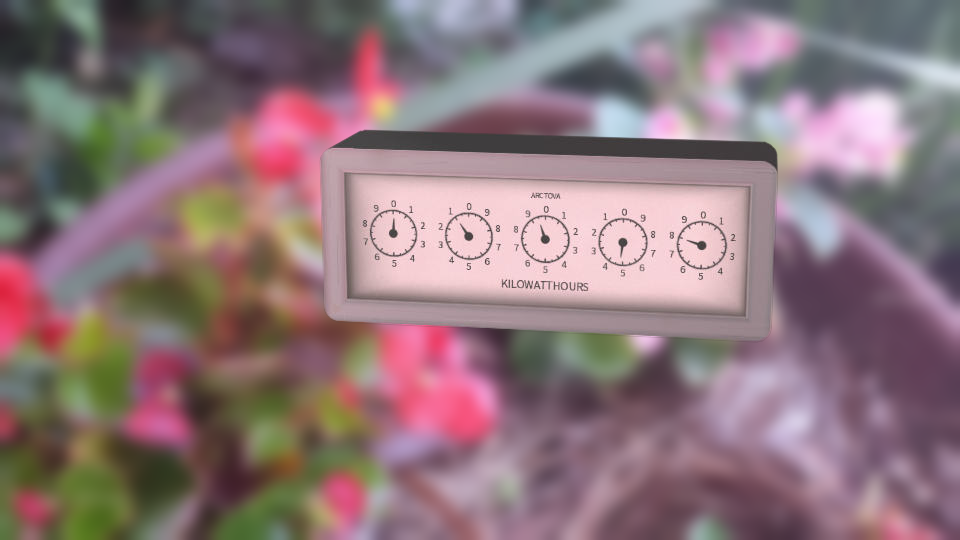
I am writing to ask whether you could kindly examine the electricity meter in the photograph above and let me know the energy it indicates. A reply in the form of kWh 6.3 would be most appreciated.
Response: kWh 948
